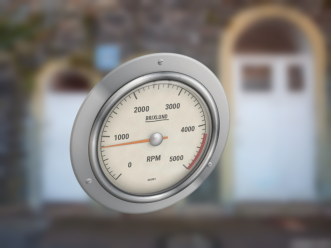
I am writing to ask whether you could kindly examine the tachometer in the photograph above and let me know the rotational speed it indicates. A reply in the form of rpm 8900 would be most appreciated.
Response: rpm 800
